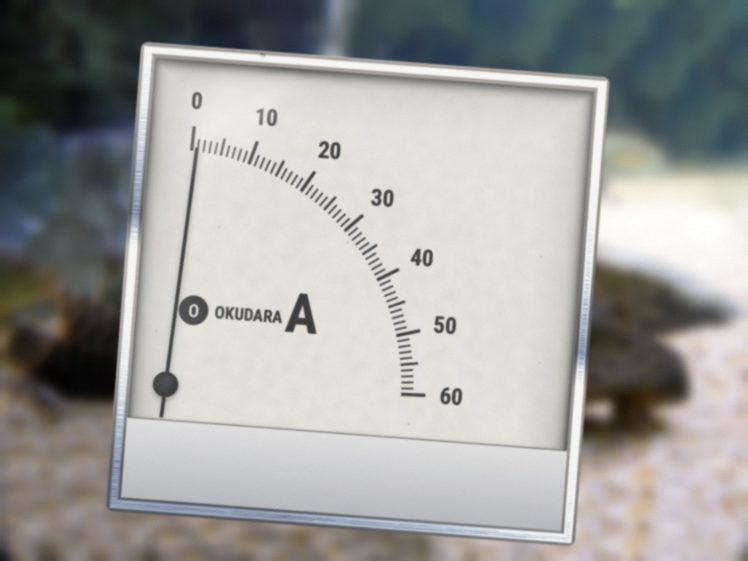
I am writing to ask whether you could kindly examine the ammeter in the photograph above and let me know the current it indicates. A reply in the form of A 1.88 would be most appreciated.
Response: A 1
